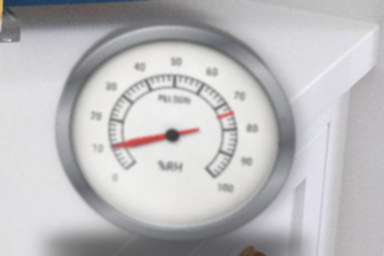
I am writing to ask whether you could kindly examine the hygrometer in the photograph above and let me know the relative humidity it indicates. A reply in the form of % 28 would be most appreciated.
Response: % 10
